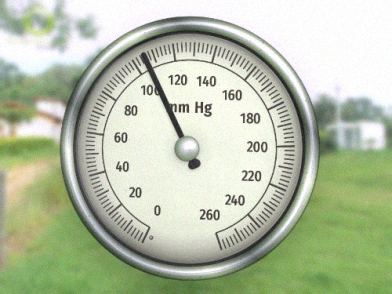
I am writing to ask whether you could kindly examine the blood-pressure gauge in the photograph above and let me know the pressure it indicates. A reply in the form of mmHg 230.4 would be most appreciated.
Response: mmHg 106
